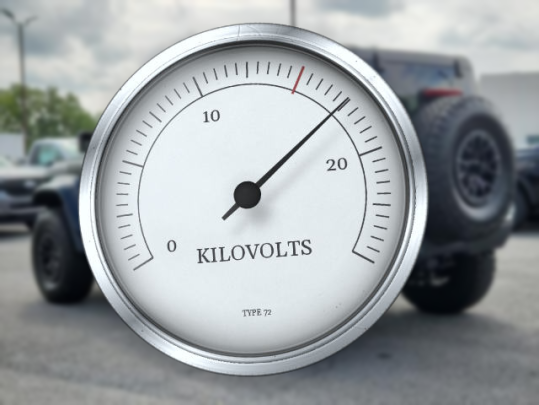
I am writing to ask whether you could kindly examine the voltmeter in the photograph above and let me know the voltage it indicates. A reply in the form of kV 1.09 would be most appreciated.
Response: kV 17.5
